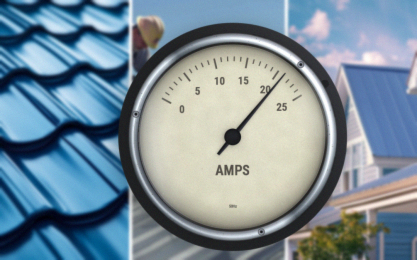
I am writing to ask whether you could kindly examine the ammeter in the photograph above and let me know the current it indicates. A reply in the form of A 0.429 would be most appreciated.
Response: A 21
